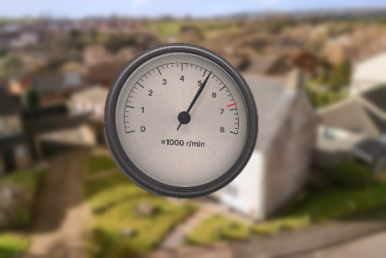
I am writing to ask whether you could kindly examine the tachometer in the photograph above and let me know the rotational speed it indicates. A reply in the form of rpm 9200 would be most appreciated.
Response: rpm 5200
